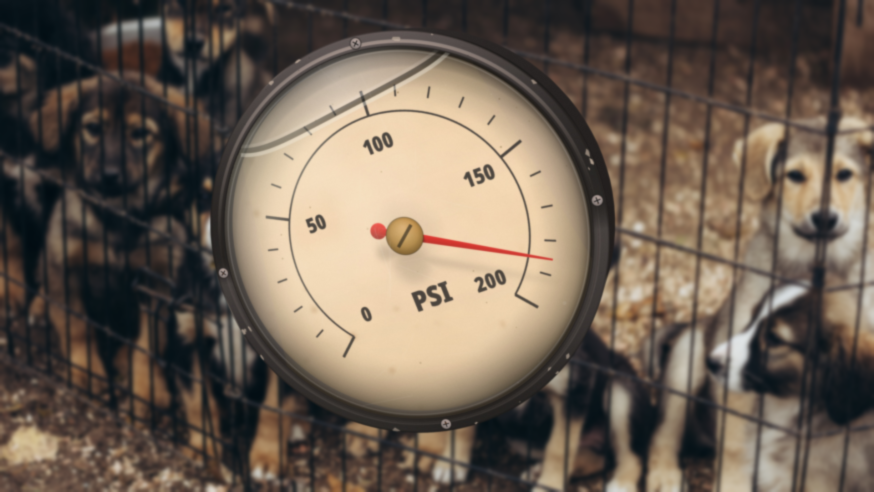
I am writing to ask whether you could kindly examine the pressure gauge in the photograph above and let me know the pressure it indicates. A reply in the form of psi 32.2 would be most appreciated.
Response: psi 185
